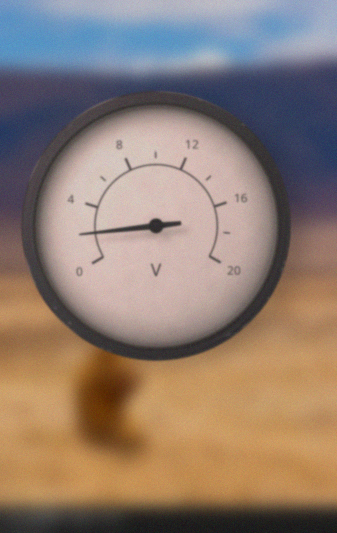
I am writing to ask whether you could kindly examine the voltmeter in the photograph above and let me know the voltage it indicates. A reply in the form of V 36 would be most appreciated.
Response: V 2
